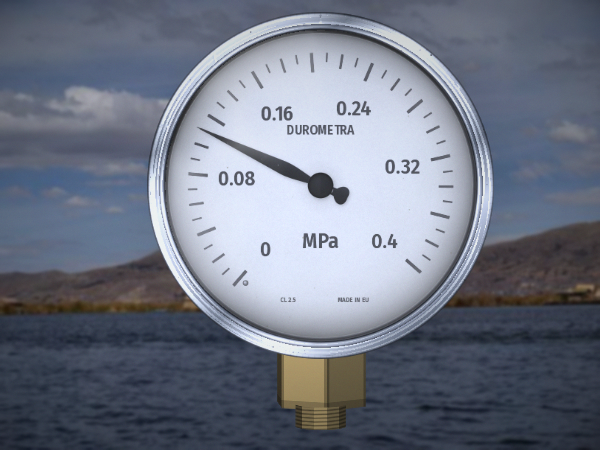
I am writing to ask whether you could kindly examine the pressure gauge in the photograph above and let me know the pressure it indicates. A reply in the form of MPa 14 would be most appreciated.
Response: MPa 0.11
